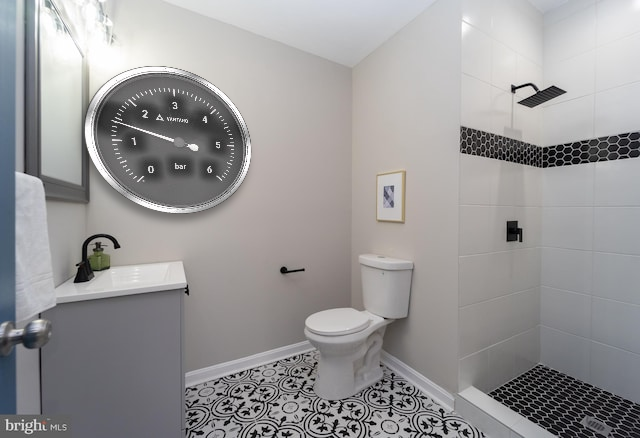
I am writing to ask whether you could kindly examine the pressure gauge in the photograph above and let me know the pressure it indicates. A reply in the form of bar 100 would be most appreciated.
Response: bar 1.4
